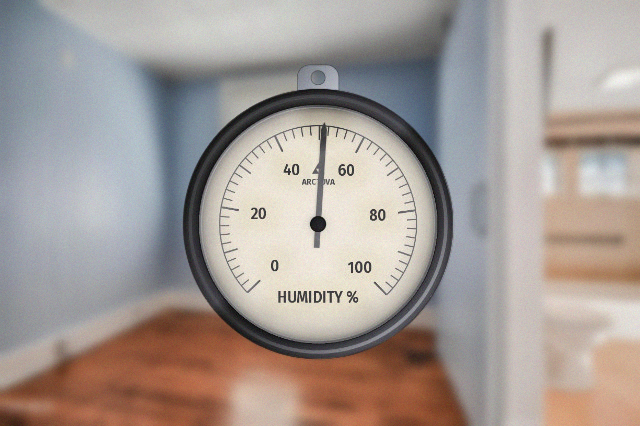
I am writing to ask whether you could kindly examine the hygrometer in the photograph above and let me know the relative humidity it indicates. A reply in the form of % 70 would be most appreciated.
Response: % 51
